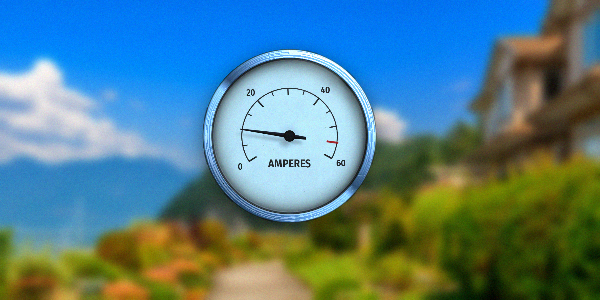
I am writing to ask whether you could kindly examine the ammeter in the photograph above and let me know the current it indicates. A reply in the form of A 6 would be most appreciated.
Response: A 10
